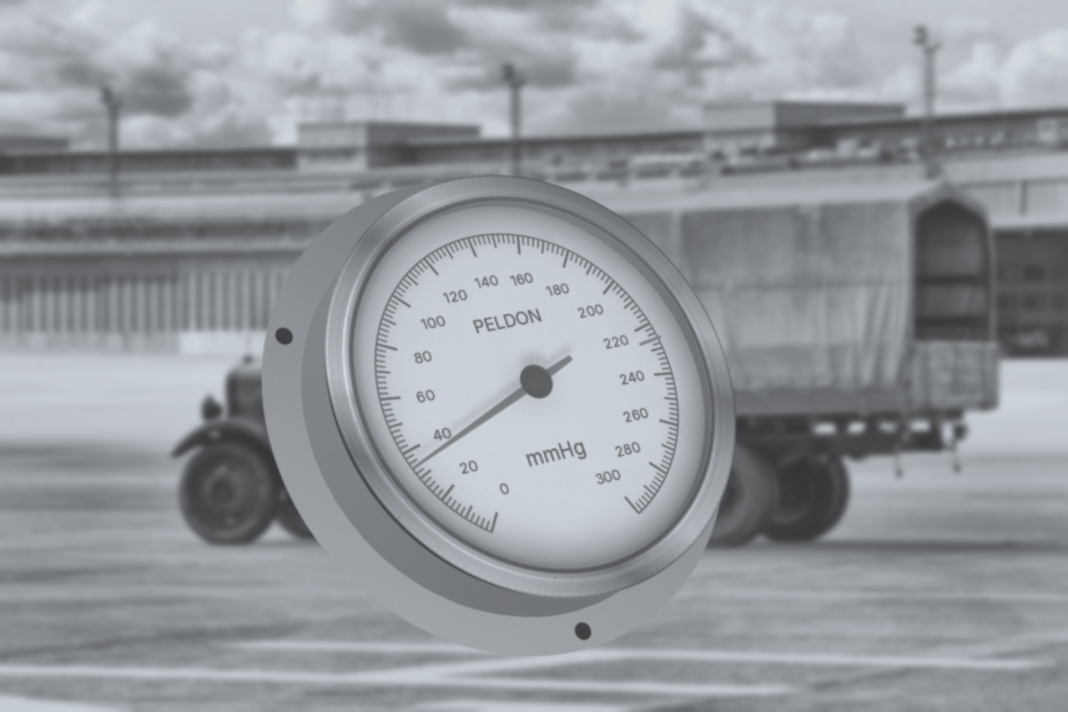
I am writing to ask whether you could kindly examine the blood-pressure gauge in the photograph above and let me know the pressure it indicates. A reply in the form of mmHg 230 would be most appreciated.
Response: mmHg 34
